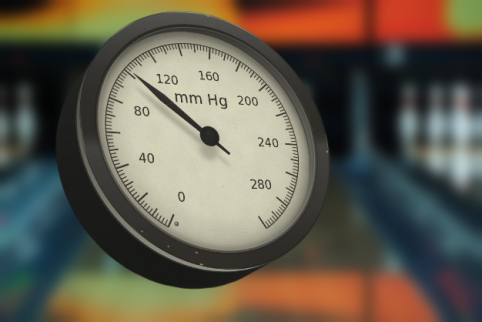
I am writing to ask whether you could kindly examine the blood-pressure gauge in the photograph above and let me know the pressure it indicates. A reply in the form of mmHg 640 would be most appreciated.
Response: mmHg 100
